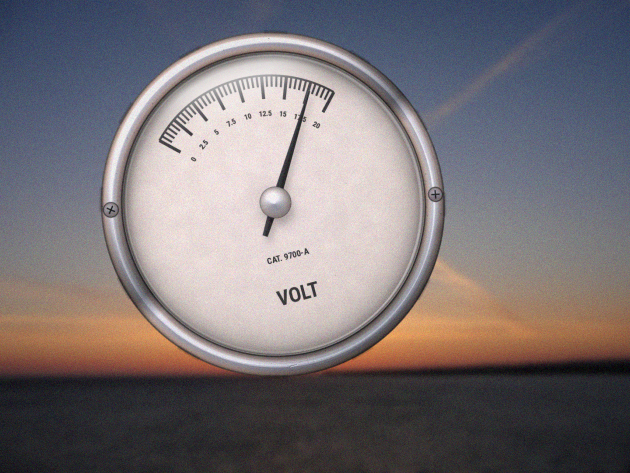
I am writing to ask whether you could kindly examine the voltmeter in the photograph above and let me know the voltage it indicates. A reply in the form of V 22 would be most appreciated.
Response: V 17.5
